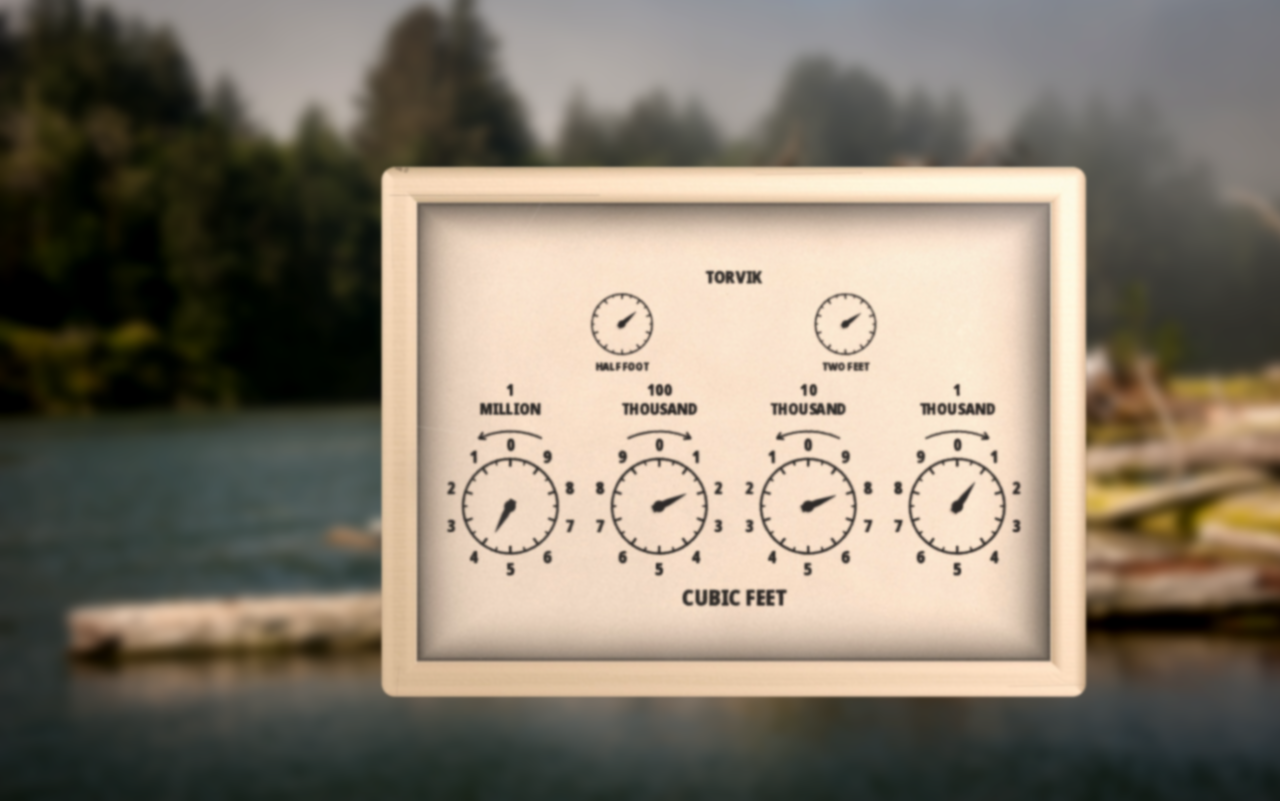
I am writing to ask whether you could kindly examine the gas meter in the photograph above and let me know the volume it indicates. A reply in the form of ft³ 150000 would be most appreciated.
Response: ft³ 418100
